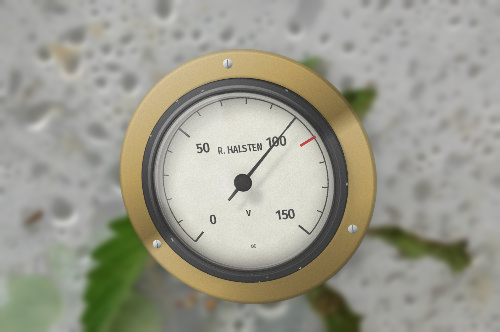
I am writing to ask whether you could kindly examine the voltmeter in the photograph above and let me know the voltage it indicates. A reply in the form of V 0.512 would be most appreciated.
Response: V 100
